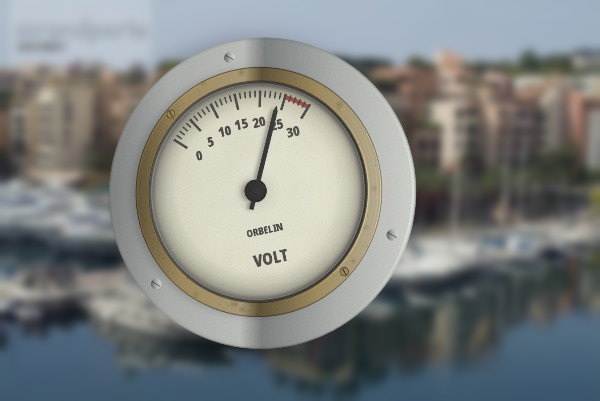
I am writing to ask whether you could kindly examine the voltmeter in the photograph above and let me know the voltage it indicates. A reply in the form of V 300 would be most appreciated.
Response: V 24
